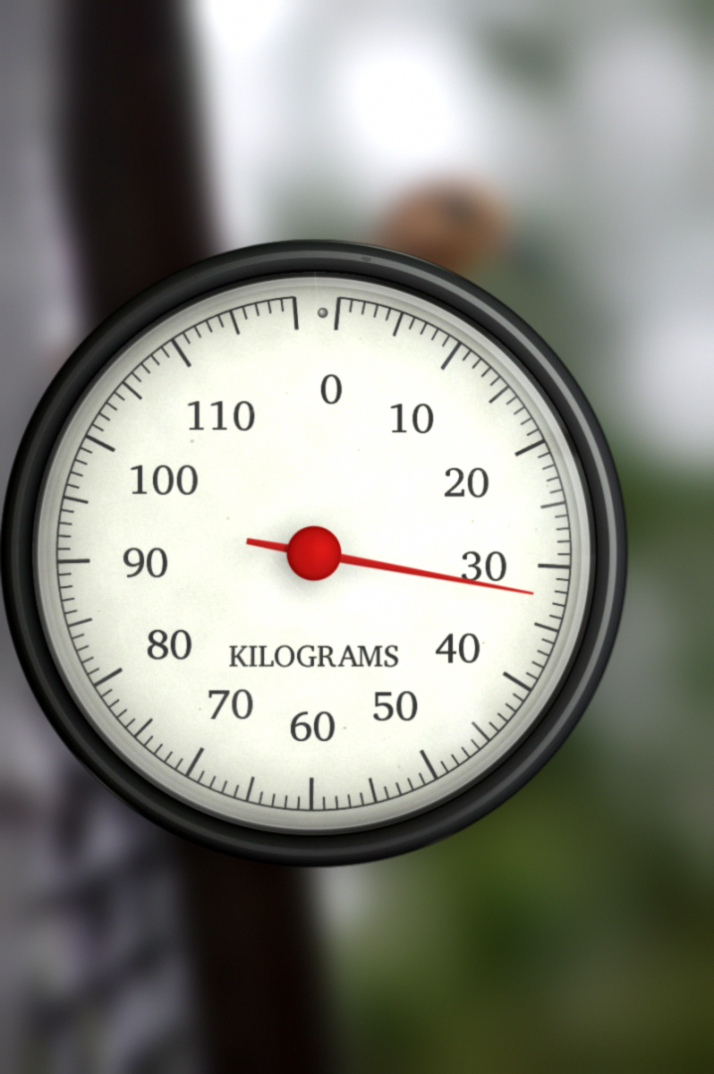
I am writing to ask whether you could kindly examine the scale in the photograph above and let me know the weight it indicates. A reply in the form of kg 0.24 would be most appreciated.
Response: kg 32.5
